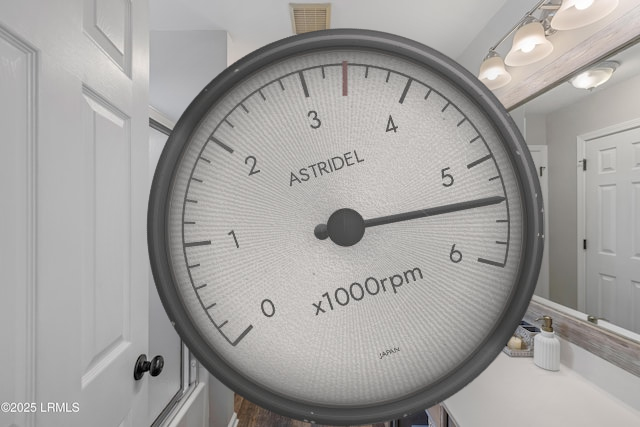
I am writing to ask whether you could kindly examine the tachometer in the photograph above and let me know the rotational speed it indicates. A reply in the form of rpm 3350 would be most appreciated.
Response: rpm 5400
